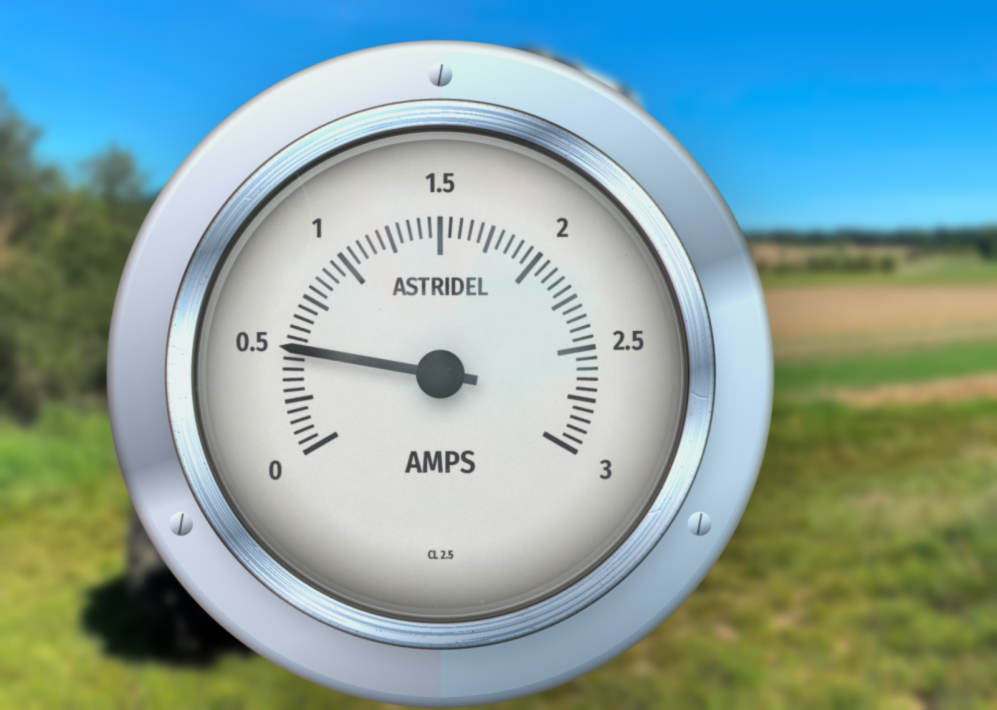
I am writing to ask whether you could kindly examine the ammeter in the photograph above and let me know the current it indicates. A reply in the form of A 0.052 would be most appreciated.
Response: A 0.5
